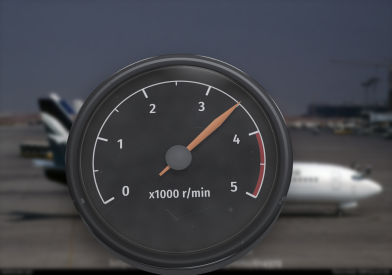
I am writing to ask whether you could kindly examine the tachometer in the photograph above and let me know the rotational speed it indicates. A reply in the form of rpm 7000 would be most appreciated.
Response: rpm 3500
